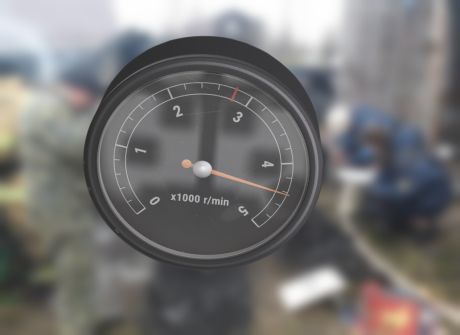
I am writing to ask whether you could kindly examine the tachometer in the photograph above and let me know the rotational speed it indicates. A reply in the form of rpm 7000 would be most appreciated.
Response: rpm 4400
